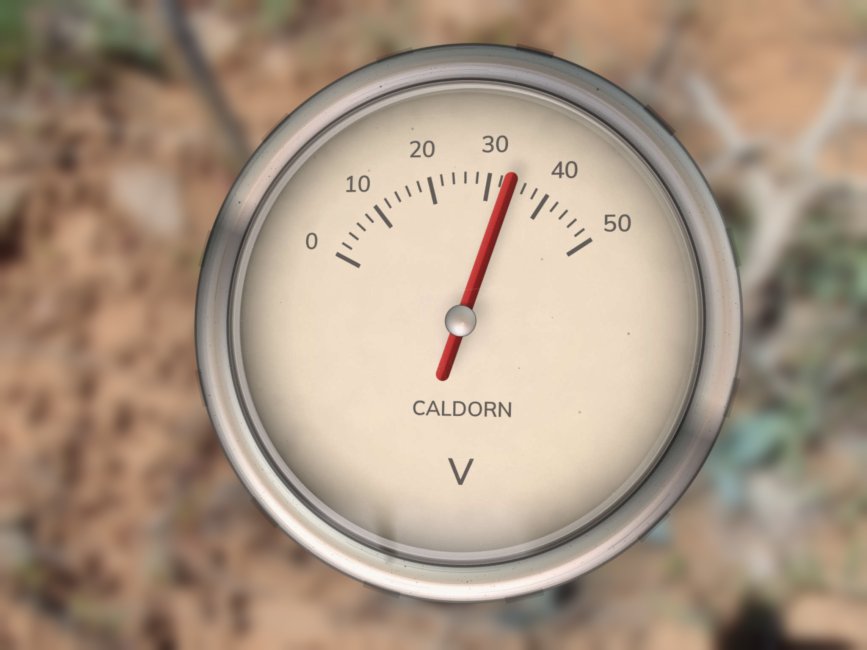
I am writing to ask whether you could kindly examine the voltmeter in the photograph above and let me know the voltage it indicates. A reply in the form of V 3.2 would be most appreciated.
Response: V 34
